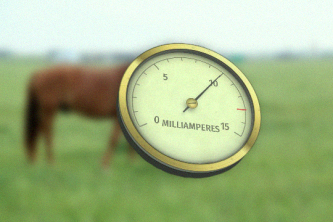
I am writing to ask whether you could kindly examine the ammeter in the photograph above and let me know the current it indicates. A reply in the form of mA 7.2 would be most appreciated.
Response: mA 10
